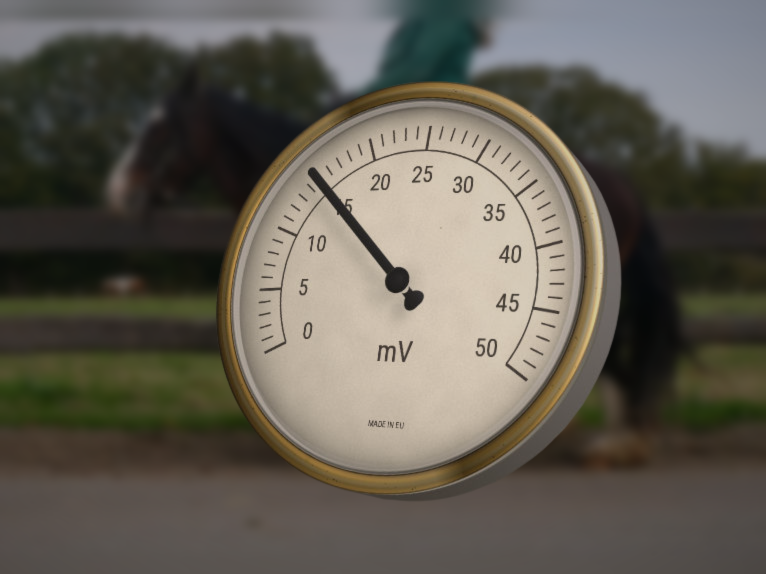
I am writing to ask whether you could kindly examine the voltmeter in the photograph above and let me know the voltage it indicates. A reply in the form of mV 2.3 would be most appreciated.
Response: mV 15
